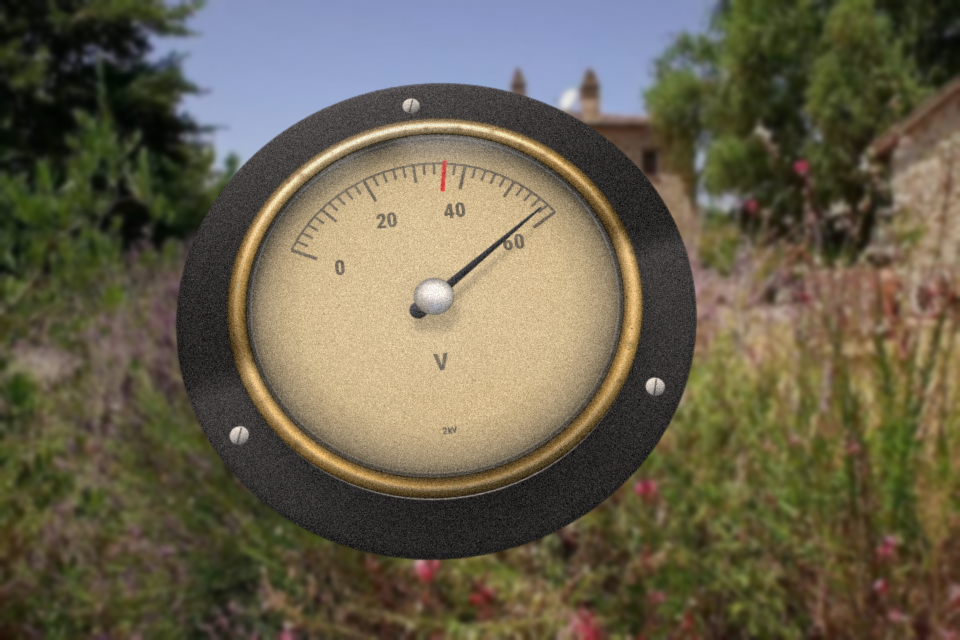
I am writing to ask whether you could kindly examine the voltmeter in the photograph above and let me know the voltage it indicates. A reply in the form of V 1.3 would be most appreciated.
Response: V 58
